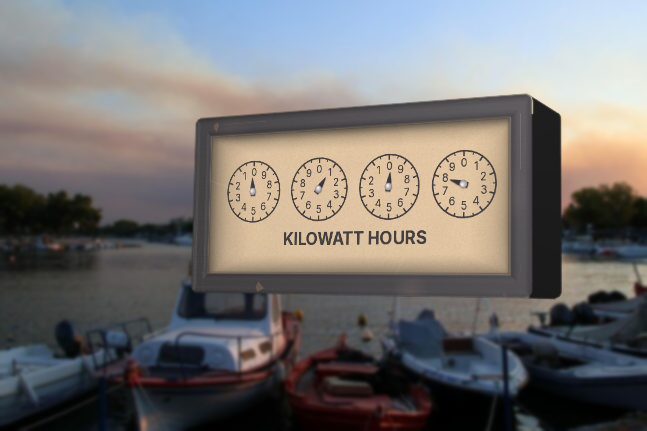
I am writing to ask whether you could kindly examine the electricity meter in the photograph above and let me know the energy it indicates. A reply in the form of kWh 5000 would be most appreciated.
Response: kWh 98
